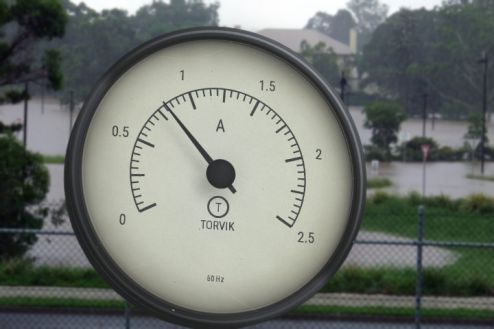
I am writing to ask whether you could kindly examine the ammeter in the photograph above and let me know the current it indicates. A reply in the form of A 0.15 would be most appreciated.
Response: A 0.8
